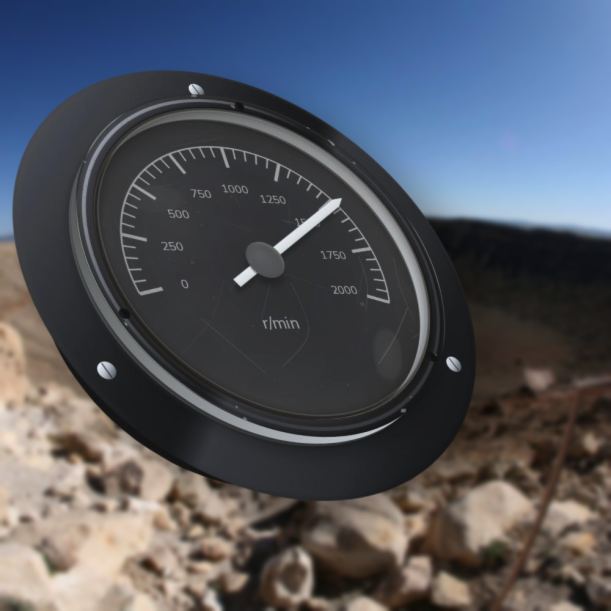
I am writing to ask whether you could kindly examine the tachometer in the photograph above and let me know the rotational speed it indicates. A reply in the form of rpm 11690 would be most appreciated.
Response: rpm 1525
